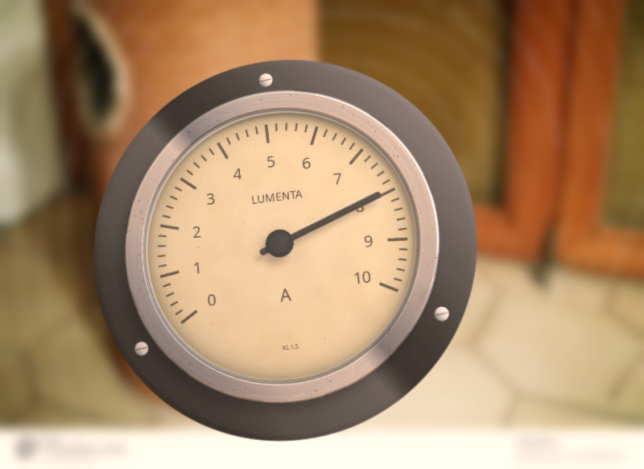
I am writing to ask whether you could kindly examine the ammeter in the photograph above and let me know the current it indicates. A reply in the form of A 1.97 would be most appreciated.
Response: A 8
